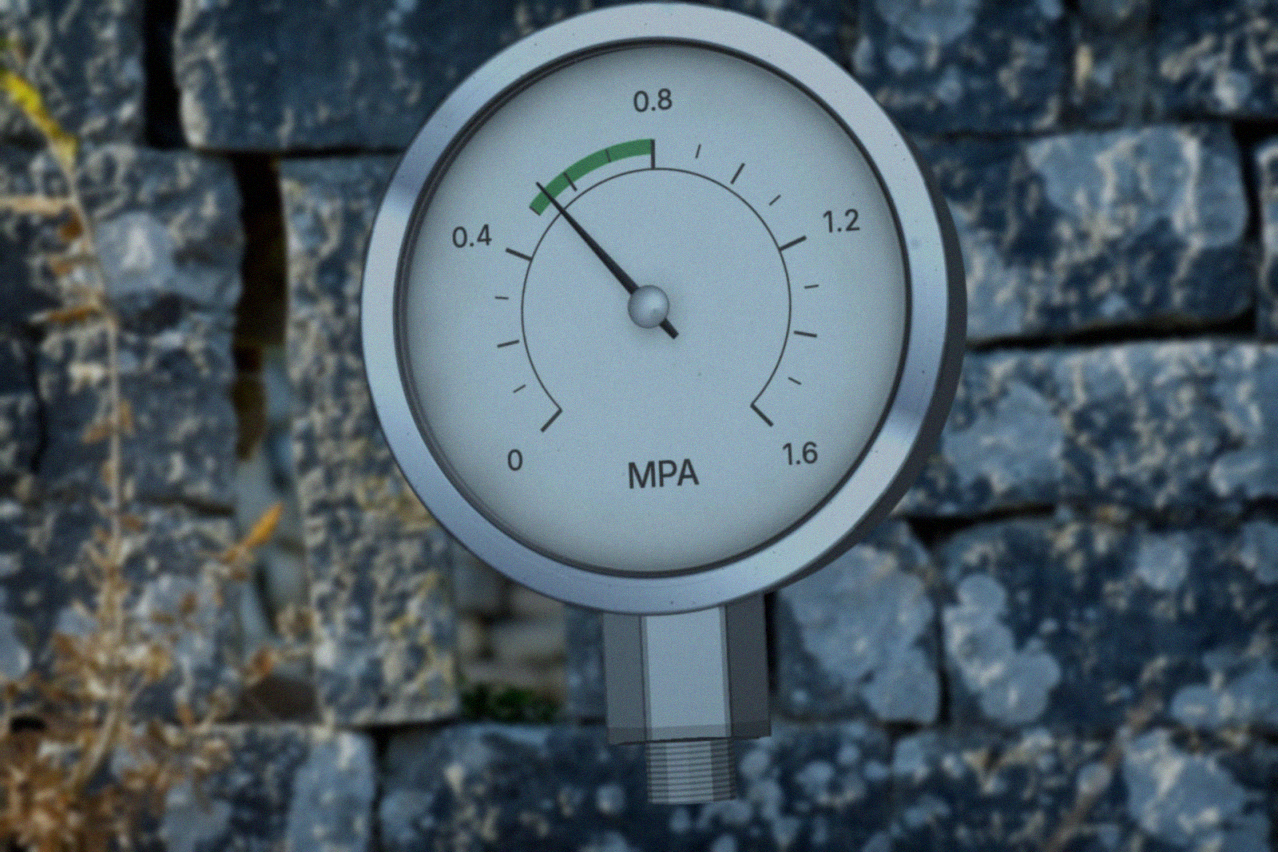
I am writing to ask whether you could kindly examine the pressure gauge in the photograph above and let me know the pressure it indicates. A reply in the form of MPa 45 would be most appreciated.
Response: MPa 0.55
